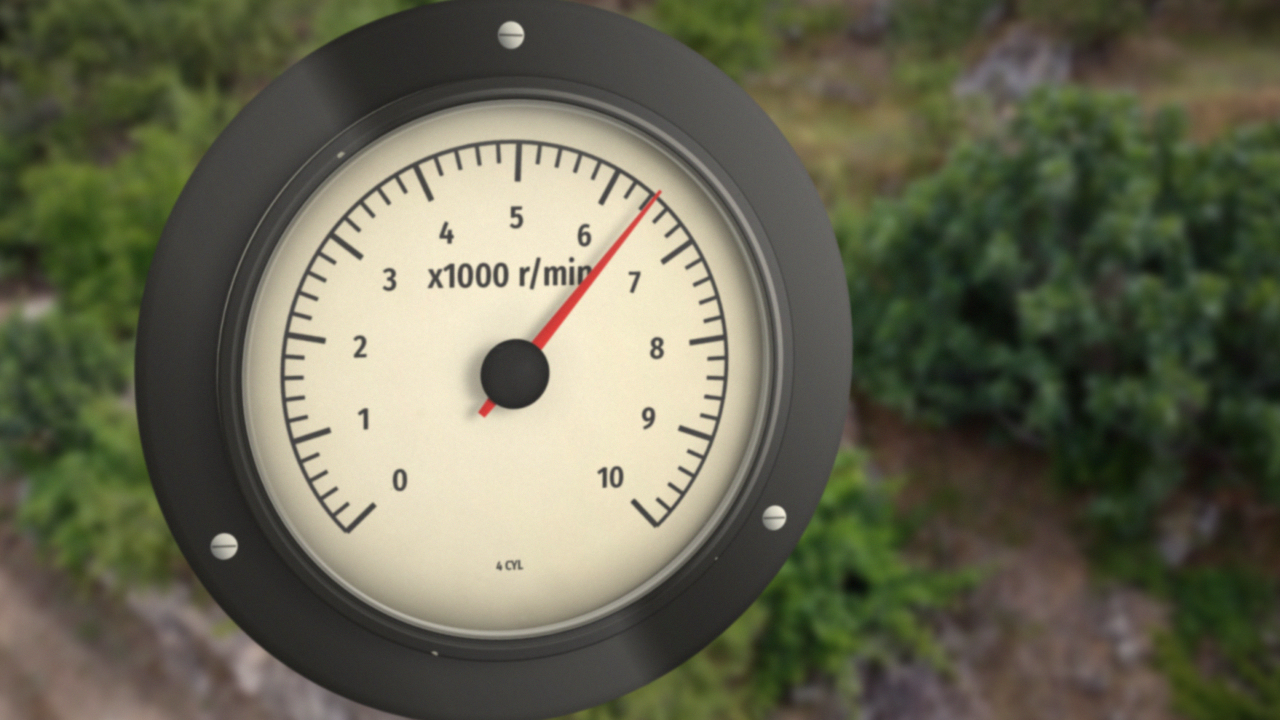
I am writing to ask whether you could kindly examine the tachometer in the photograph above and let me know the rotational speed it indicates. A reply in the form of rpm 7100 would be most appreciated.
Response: rpm 6400
